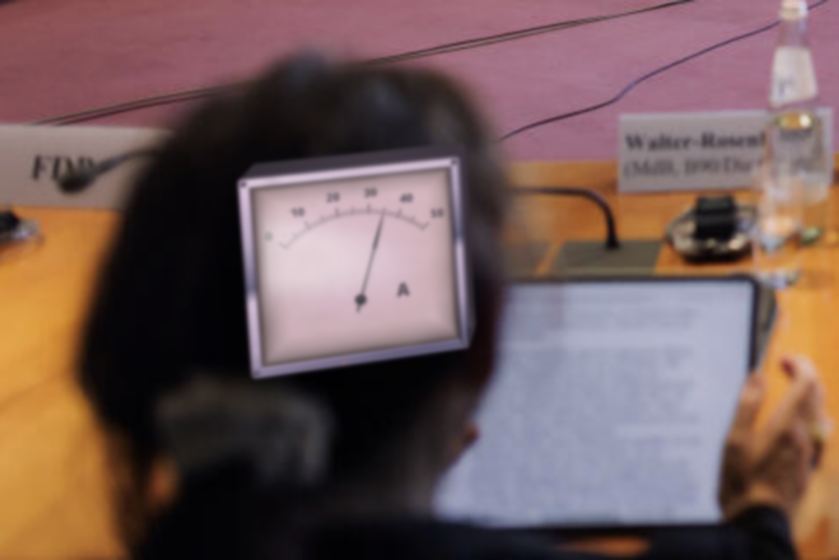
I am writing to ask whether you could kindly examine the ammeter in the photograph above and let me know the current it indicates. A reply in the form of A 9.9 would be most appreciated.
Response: A 35
